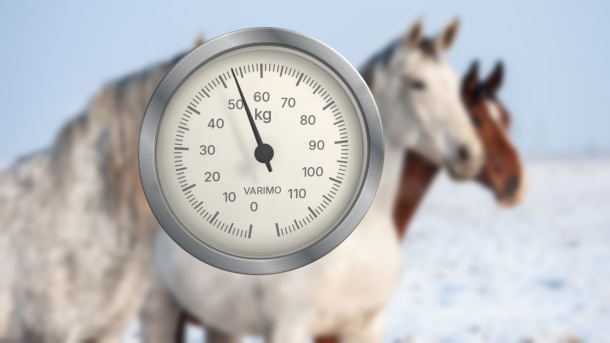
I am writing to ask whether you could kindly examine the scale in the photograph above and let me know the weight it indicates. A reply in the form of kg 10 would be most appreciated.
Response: kg 53
